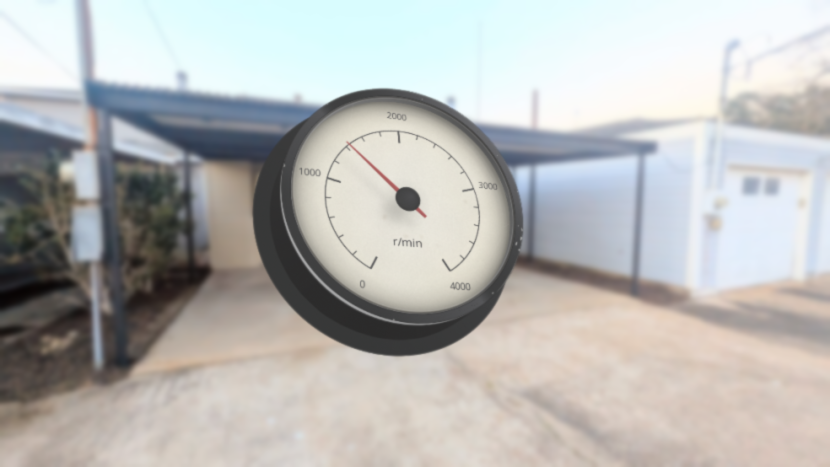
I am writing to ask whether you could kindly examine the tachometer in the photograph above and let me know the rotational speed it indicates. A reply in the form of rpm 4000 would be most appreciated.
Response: rpm 1400
